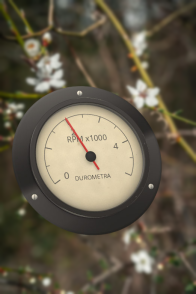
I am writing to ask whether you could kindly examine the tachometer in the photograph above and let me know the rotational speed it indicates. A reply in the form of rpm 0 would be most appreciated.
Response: rpm 2000
